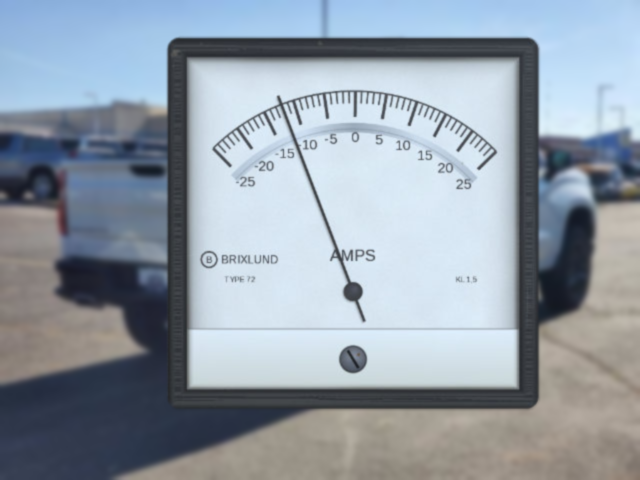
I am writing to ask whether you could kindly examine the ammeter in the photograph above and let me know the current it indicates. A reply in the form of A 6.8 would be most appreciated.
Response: A -12
